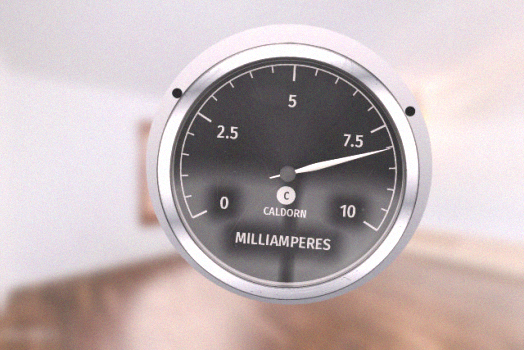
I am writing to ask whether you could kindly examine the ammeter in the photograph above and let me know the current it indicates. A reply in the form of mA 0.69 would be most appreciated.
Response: mA 8
